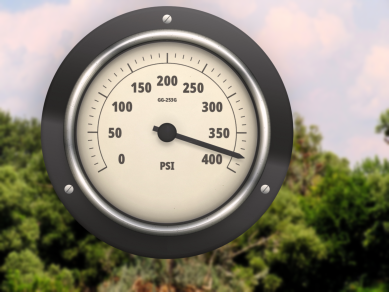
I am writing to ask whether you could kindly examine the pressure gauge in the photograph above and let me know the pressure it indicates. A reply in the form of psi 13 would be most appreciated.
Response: psi 380
